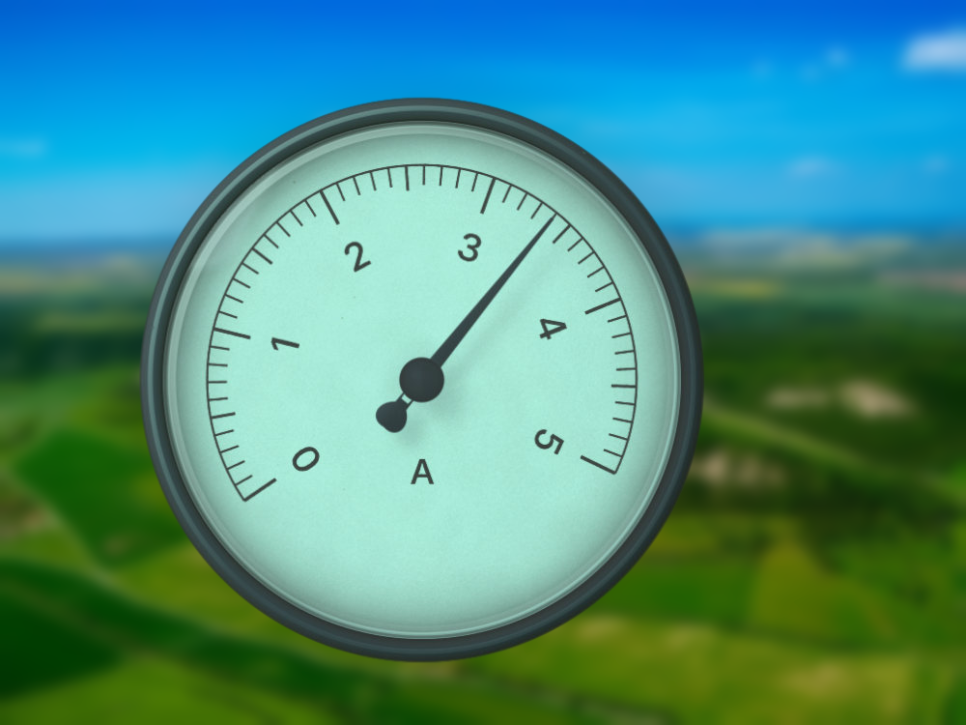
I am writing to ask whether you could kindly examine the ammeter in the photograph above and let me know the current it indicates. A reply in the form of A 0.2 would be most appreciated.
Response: A 3.4
